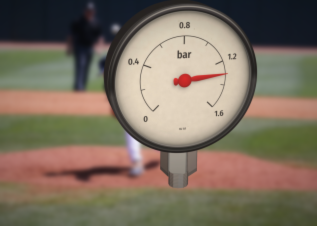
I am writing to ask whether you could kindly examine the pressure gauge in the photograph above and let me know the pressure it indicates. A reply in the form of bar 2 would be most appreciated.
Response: bar 1.3
